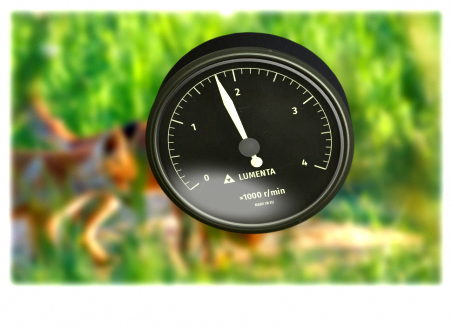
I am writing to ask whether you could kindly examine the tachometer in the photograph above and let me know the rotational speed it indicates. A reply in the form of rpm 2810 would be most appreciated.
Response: rpm 1800
